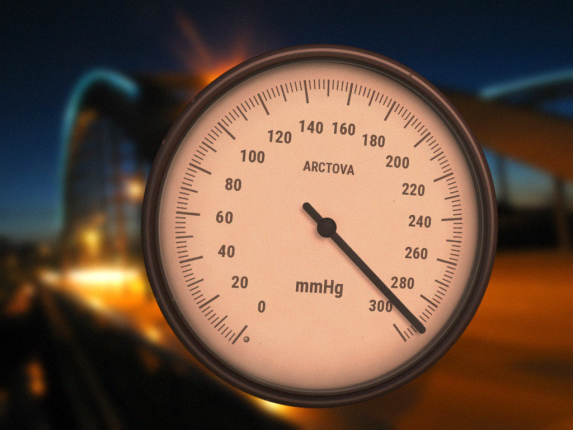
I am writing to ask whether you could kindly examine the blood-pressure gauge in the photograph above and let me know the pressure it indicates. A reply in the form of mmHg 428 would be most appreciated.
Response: mmHg 292
